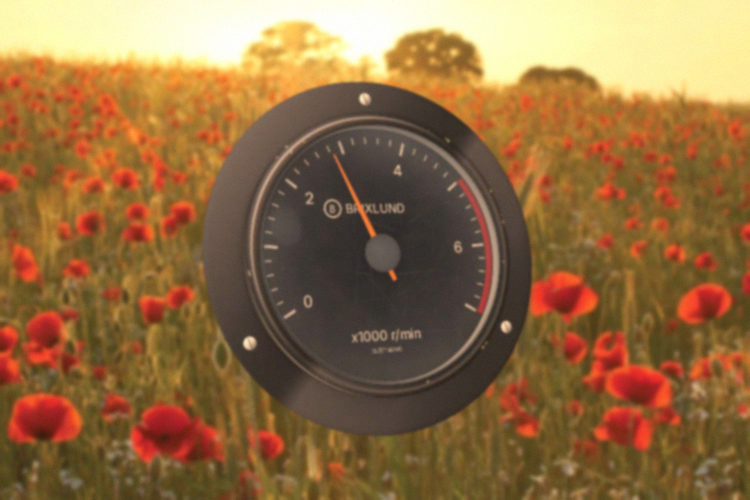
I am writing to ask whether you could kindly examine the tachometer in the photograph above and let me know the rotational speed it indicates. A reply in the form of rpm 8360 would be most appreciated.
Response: rpm 2800
